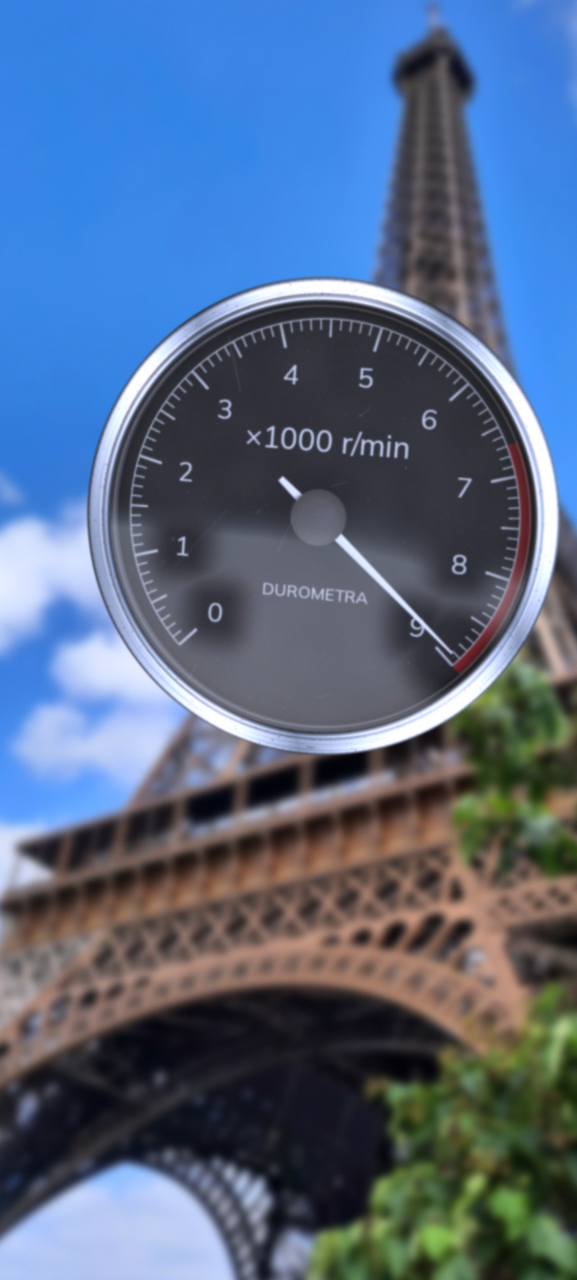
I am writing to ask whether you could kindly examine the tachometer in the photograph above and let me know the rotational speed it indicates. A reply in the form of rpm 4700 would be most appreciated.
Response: rpm 8900
